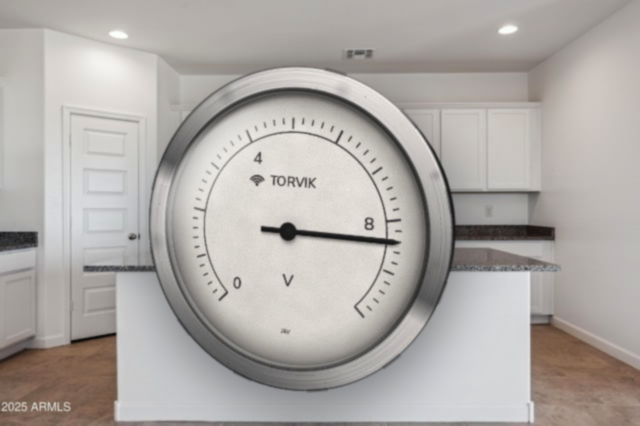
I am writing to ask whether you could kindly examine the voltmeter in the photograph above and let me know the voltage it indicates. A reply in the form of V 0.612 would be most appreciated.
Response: V 8.4
